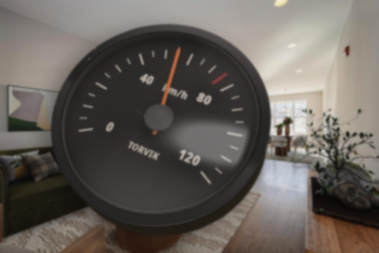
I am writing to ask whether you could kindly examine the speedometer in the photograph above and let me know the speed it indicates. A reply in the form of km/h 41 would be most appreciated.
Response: km/h 55
